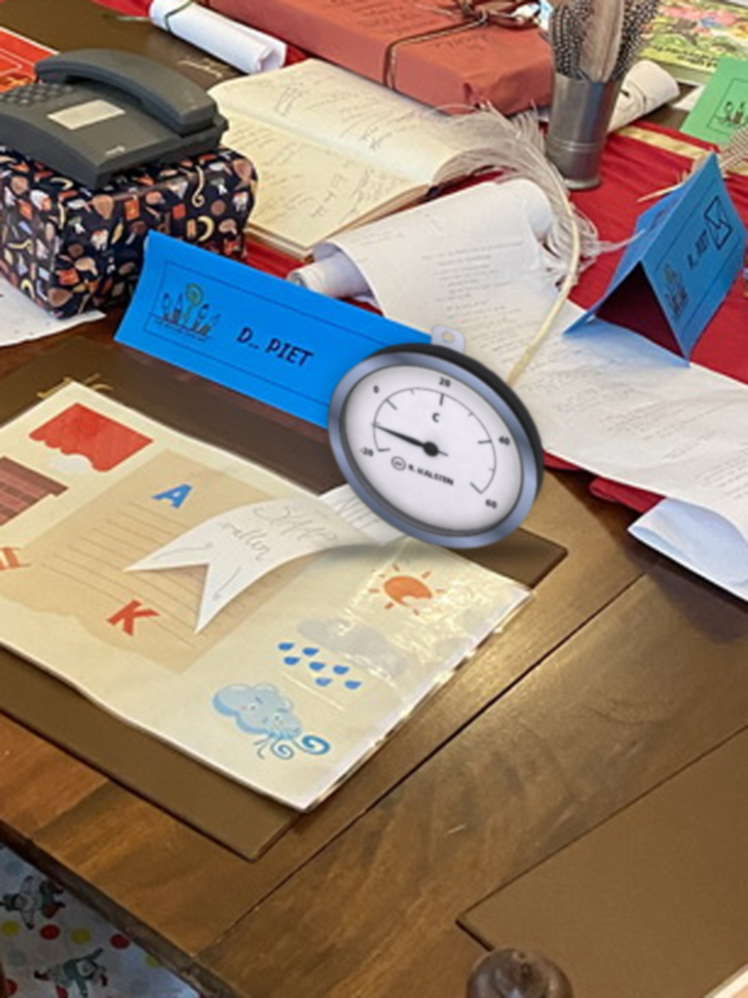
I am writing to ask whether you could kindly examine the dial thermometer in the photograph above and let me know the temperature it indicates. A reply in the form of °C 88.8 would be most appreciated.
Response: °C -10
